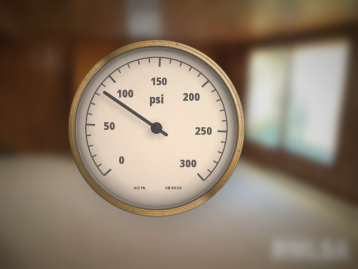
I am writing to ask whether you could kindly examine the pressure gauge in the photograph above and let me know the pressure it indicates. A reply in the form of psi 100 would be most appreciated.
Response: psi 85
